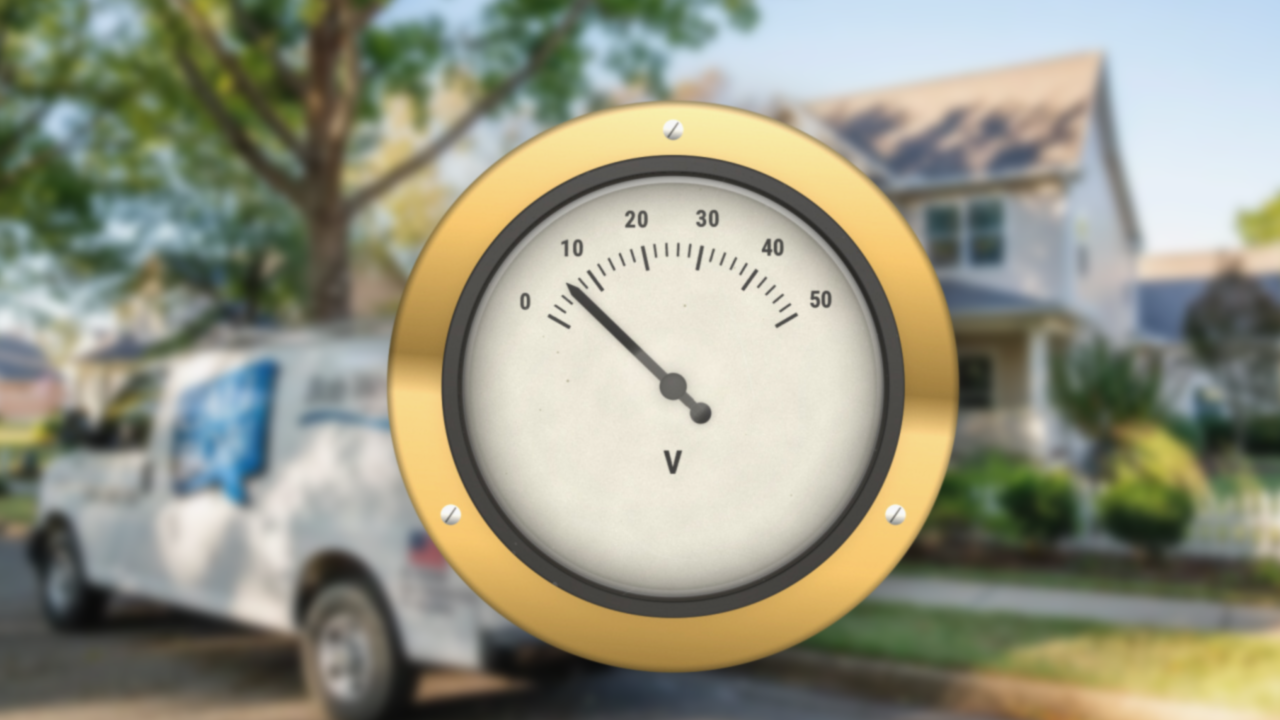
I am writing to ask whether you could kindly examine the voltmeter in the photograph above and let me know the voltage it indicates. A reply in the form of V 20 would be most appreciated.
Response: V 6
